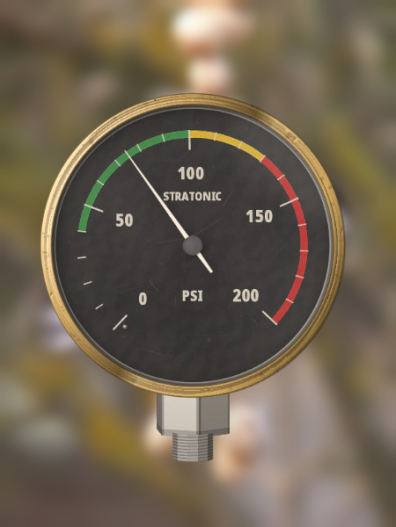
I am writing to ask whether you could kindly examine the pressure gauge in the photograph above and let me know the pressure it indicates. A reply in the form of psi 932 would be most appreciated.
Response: psi 75
